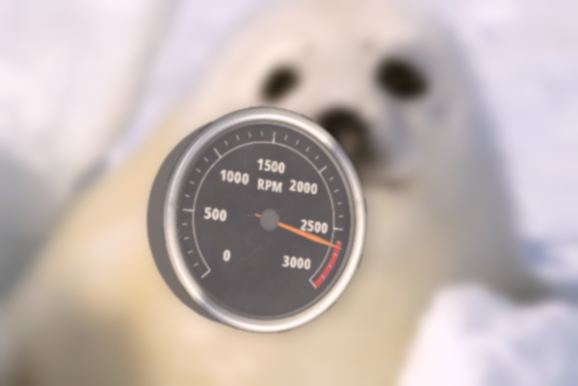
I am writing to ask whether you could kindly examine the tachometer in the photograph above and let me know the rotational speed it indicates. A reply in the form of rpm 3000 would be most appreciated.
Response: rpm 2650
